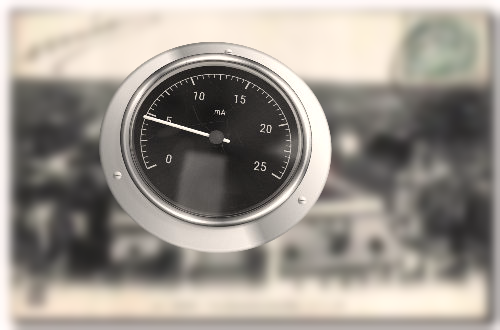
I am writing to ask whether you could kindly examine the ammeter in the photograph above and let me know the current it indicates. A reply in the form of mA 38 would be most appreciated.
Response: mA 4.5
